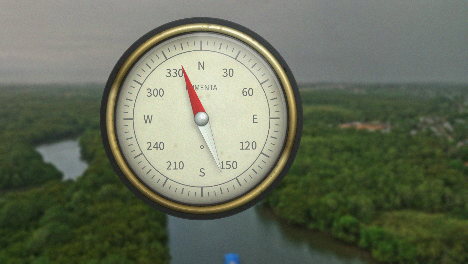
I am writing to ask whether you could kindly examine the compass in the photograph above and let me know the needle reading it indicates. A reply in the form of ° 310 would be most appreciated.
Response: ° 340
